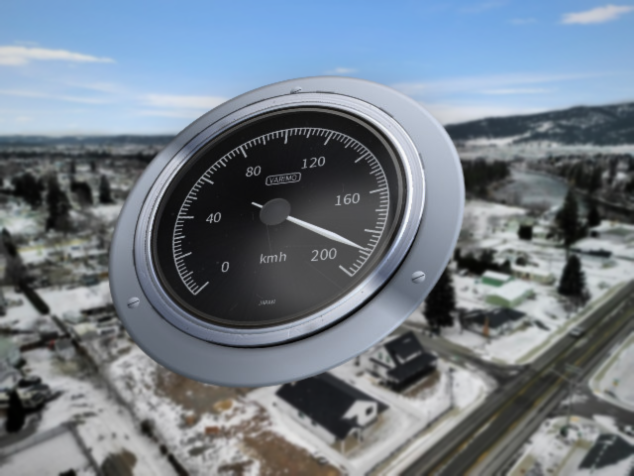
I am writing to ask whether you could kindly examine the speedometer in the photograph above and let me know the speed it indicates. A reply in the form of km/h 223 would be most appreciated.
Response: km/h 190
